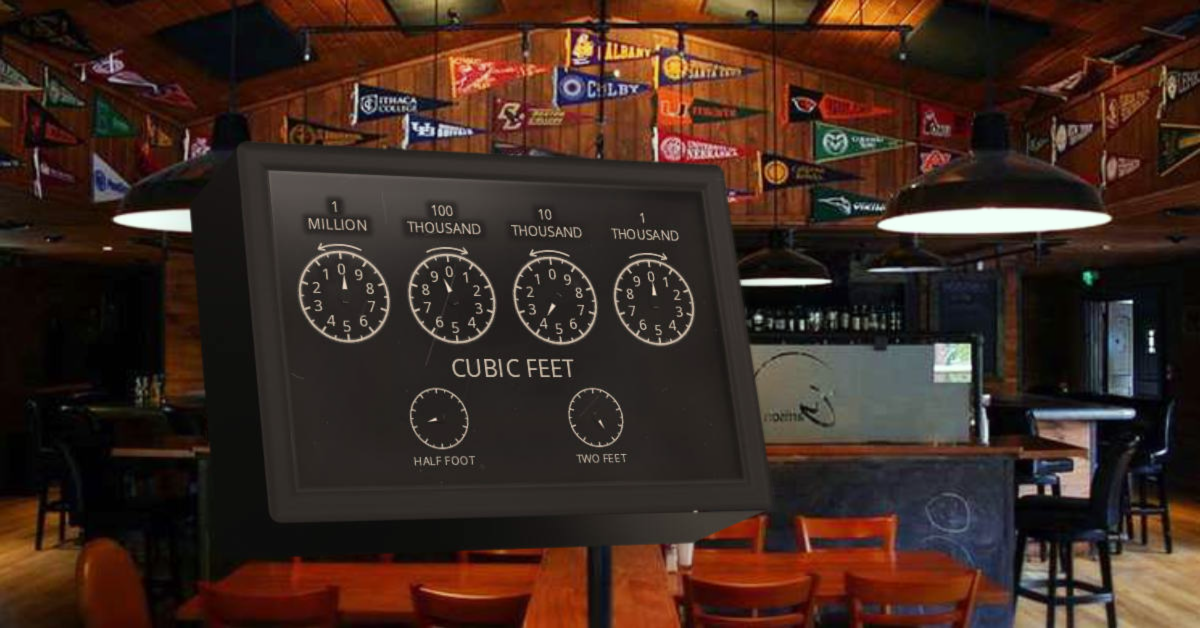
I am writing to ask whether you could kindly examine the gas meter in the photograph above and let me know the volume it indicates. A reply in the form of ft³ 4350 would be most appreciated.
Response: ft³ 994000
